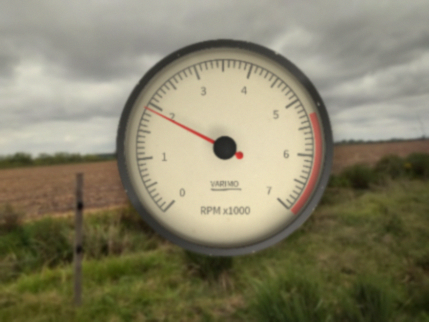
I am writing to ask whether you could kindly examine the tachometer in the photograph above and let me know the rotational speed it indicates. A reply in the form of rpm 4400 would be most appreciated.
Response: rpm 1900
